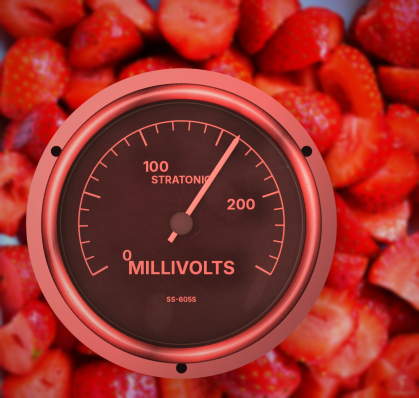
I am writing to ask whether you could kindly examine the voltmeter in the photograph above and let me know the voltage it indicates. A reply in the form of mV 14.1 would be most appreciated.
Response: mV 160
